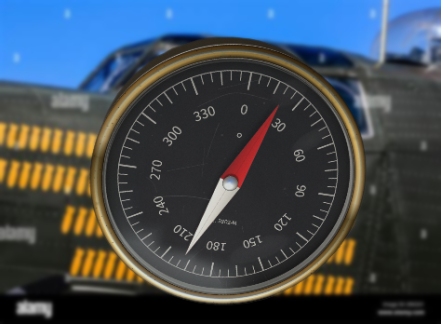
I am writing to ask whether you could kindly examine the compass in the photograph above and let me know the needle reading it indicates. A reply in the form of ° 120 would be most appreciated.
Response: ° 20
